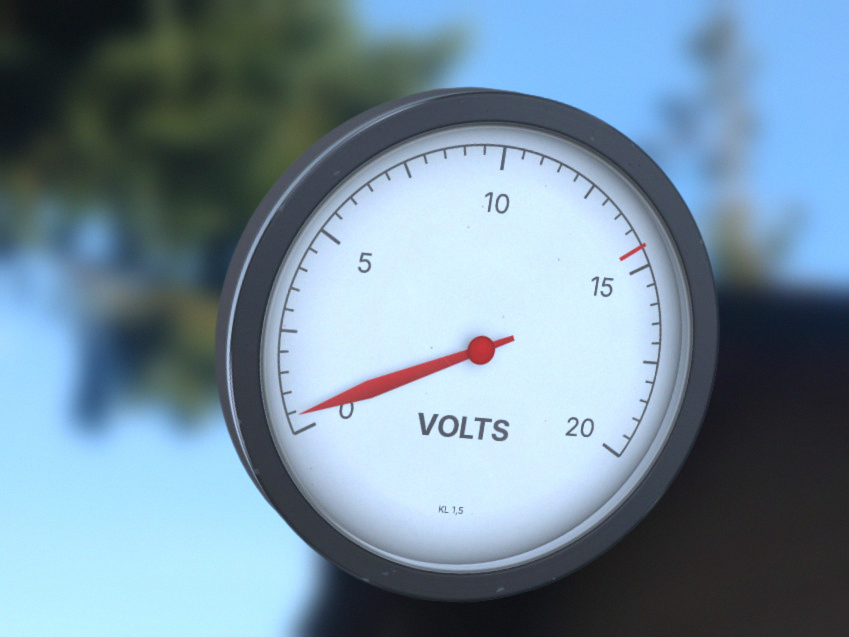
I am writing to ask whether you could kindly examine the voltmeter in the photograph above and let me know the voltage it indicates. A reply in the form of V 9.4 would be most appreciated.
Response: V 0.5
